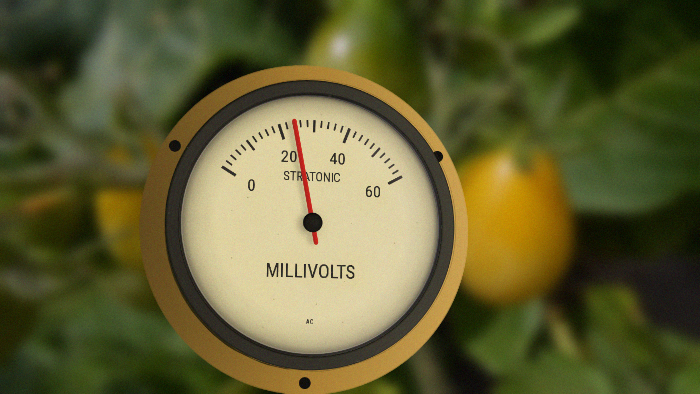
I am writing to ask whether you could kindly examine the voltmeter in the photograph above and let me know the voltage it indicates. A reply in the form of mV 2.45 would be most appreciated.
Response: mV 24
